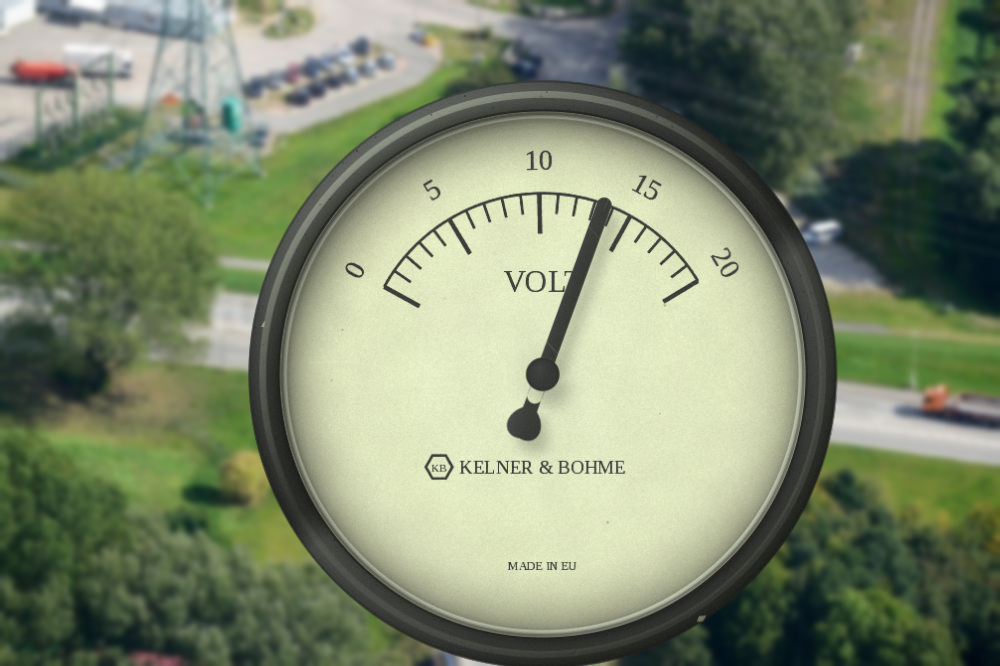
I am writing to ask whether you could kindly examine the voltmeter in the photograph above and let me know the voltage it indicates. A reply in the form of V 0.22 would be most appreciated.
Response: V 13.5
